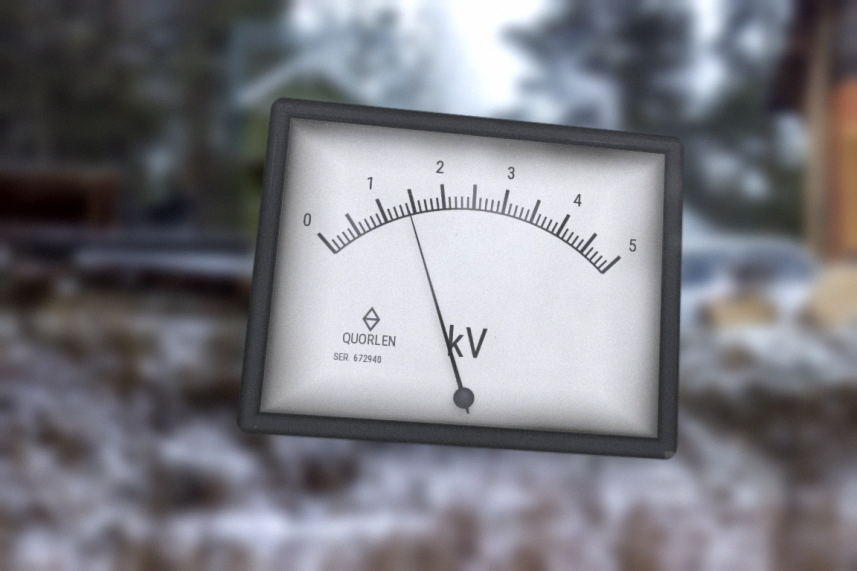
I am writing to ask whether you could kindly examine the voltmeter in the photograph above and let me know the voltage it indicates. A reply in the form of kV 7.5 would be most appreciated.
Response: kV 1.4
